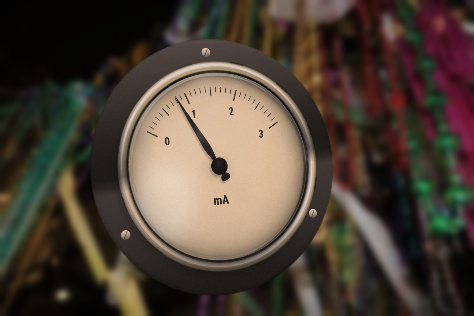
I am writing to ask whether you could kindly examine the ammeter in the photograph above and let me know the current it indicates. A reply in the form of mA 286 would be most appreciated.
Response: mA 0.8
